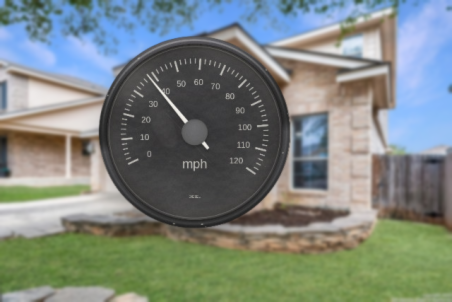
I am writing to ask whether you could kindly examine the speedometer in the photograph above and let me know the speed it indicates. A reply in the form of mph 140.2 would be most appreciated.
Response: mph 38
